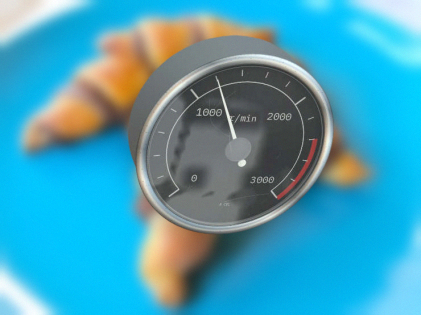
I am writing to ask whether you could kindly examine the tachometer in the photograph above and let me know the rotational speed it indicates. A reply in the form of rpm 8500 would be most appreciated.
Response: rpm 1200
